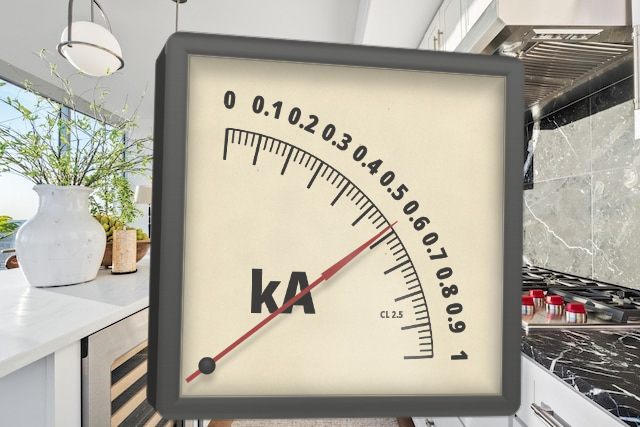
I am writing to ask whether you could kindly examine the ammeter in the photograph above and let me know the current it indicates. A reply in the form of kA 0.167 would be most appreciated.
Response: kA 0.58
